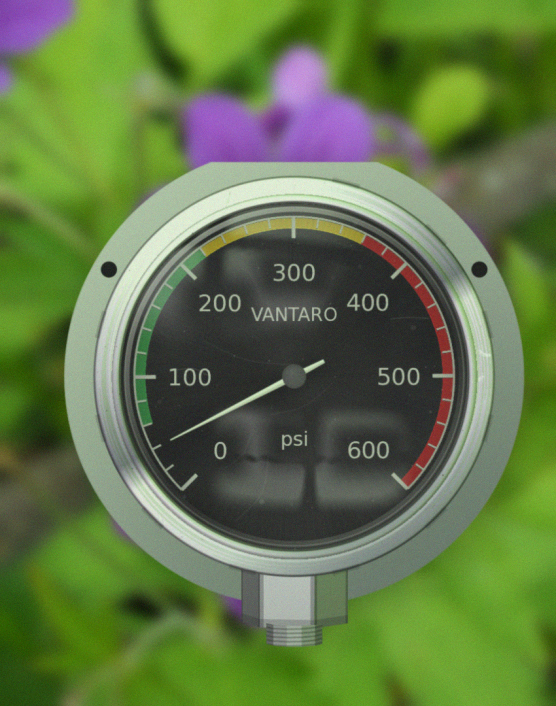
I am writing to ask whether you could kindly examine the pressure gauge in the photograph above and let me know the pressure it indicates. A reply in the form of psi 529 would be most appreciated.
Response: psi 40
